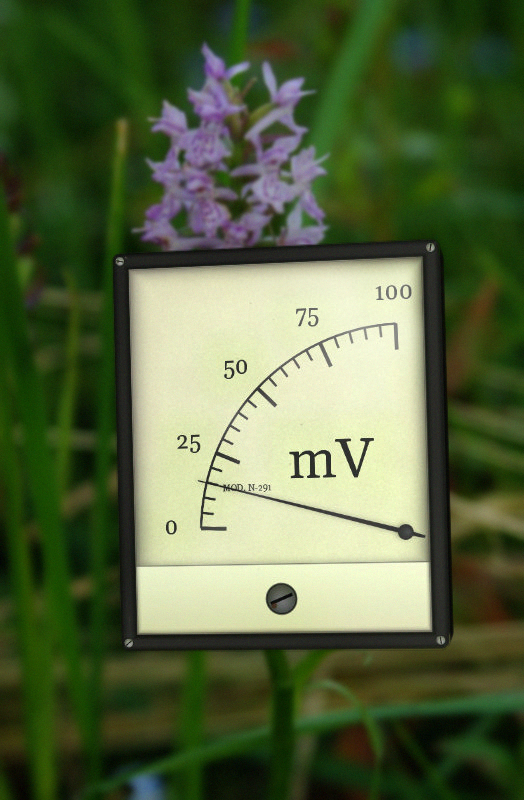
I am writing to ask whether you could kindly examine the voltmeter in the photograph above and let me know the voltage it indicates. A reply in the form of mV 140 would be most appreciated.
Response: mV 15
